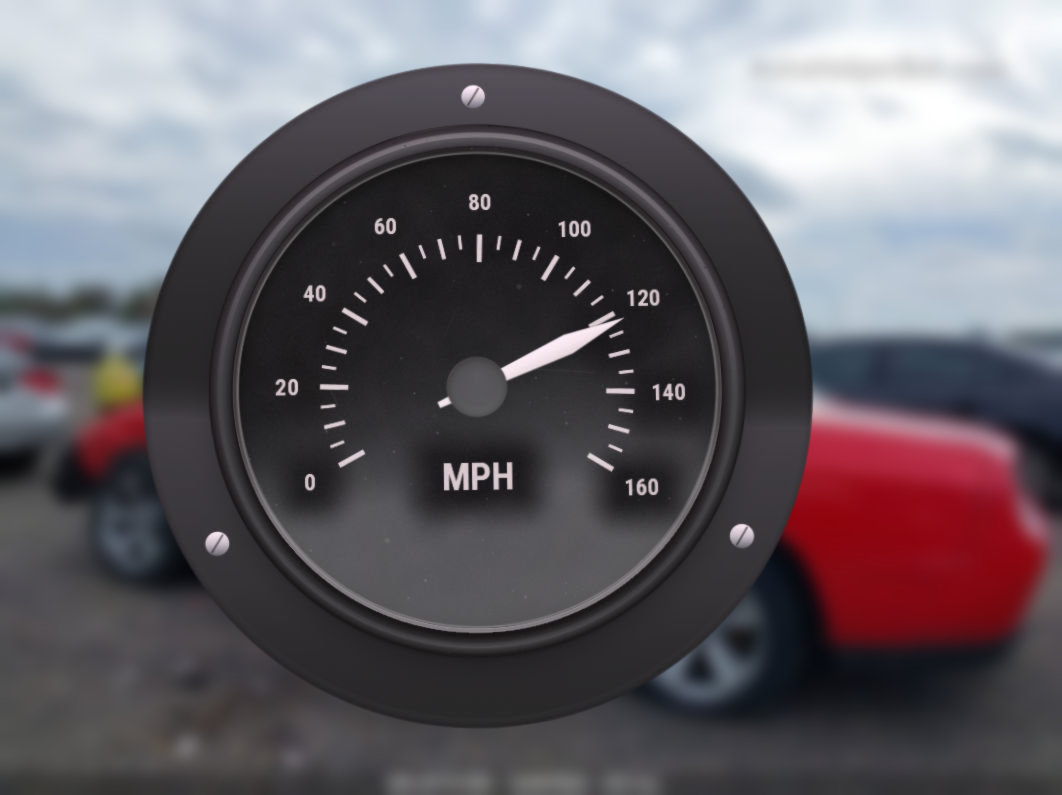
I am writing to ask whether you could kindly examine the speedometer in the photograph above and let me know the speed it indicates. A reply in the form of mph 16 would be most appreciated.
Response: mph 122.5
